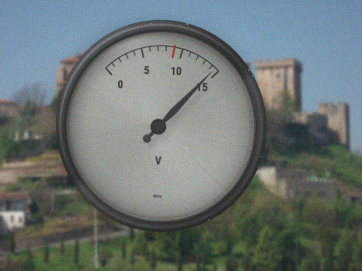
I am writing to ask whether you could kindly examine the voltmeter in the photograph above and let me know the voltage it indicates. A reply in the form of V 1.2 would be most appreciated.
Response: V 14.5
